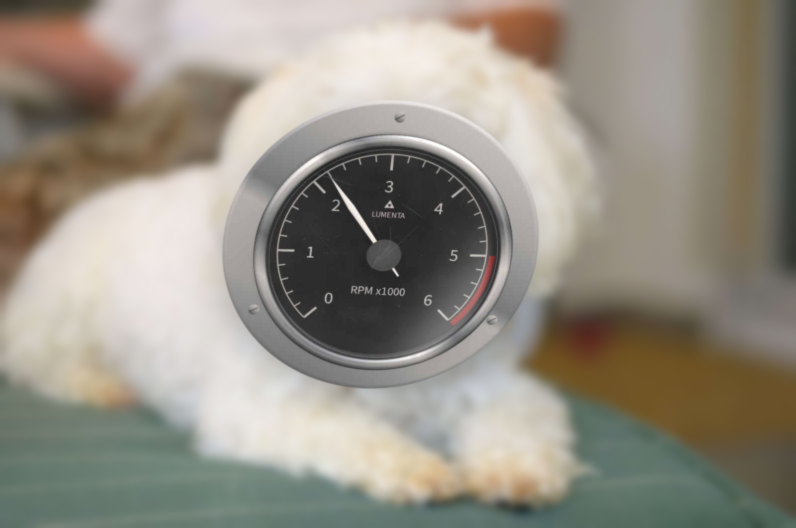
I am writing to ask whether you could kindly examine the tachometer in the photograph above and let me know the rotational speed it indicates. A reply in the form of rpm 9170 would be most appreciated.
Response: rpm 2200
